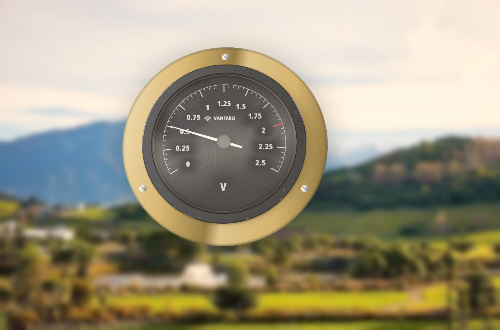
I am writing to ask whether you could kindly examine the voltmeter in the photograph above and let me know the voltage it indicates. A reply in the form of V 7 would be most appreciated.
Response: V 0.5
